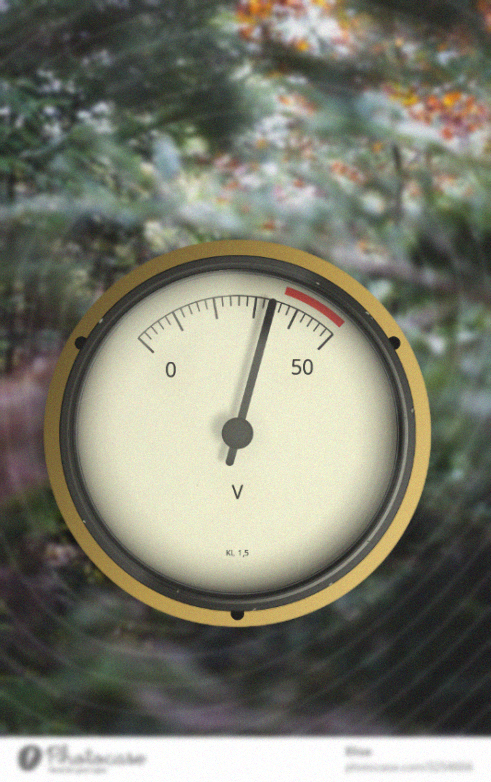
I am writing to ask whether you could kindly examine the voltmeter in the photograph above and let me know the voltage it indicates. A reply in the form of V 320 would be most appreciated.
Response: V 34
